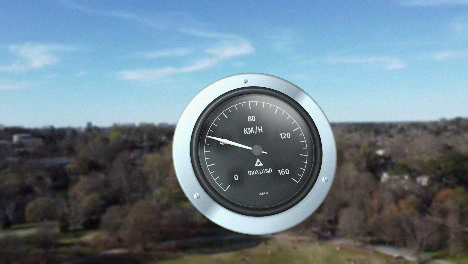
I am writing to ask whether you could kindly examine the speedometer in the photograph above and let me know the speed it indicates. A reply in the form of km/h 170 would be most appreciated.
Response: km/h 40
